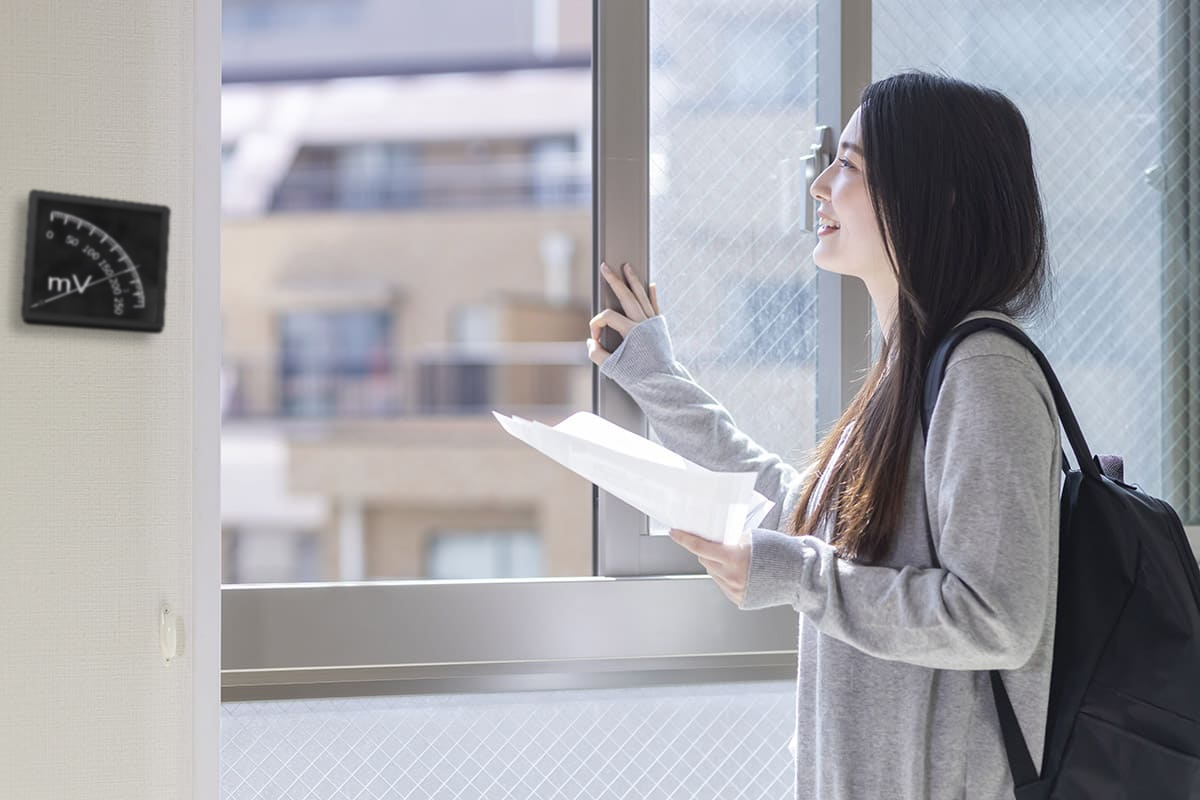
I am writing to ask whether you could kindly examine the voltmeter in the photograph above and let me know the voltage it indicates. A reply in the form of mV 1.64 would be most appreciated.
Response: mV 175
